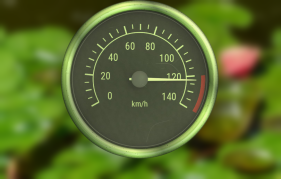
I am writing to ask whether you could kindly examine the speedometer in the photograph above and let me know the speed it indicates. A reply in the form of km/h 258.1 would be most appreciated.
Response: km/h 122.5
